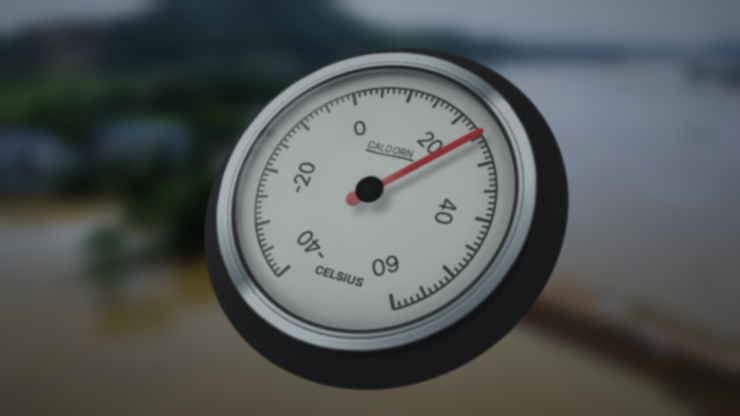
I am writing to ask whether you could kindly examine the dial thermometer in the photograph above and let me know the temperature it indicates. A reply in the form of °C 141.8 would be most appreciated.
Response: °C 25
